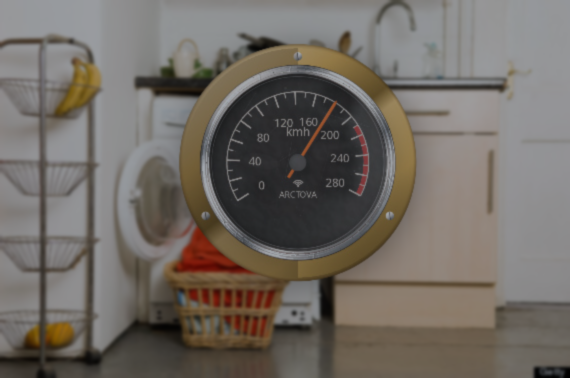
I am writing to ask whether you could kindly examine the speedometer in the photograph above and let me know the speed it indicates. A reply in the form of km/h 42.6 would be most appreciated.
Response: km/h 180
